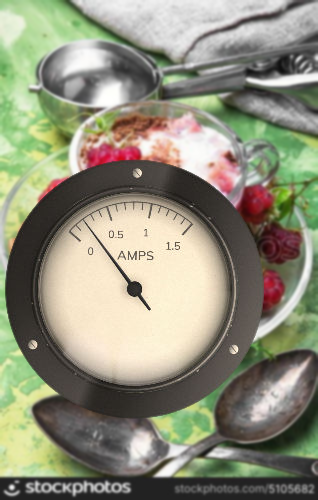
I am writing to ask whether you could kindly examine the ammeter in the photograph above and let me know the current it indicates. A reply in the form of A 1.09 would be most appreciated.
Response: A 0.2
